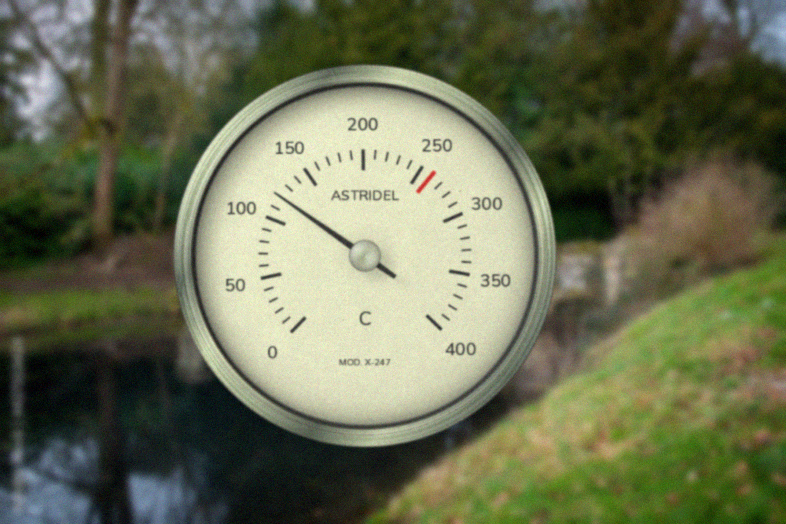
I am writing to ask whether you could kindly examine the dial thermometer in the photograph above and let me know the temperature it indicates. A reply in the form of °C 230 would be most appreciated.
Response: °C 120
